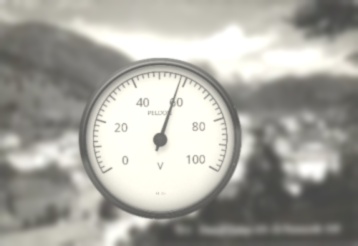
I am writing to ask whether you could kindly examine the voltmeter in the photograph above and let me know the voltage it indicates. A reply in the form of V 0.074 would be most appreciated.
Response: V 58
